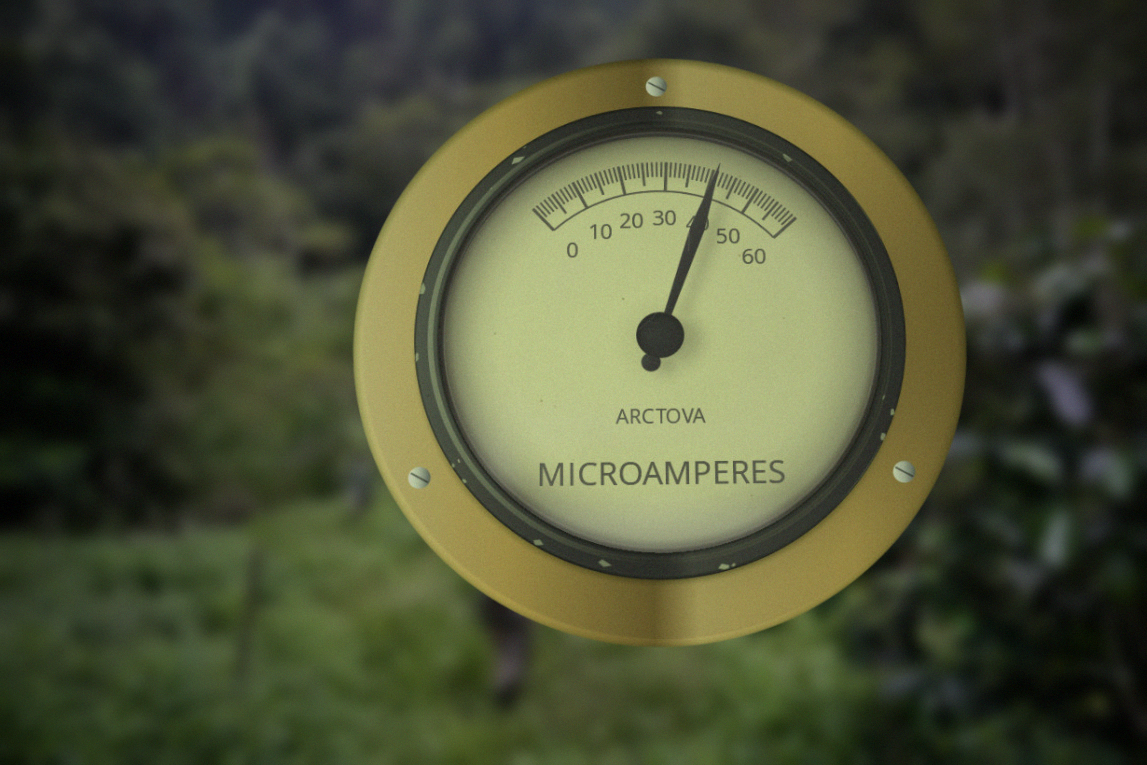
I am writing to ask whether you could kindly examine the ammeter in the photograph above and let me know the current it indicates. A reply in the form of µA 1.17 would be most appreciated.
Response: µA 41
